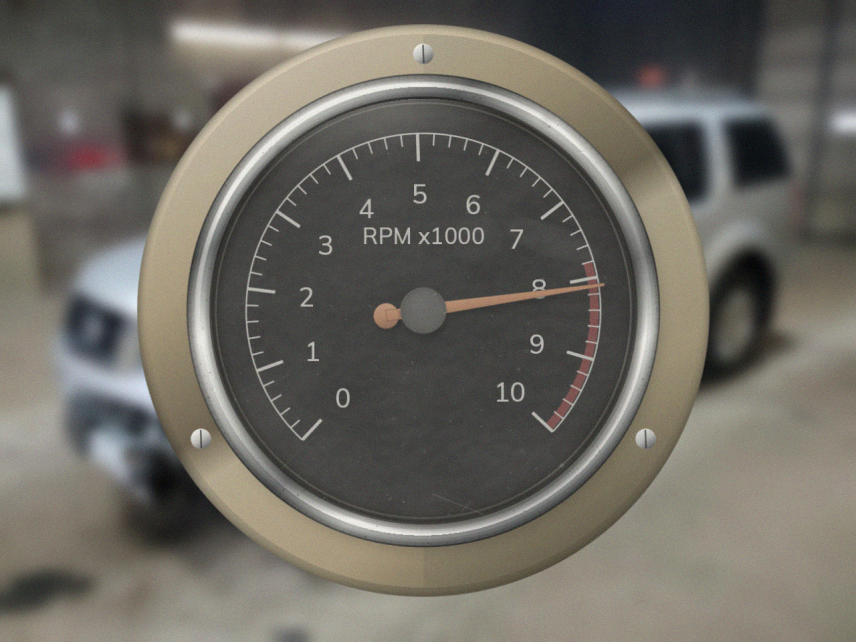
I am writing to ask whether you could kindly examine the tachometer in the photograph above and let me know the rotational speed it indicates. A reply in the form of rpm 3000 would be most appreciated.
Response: rpm 8100
